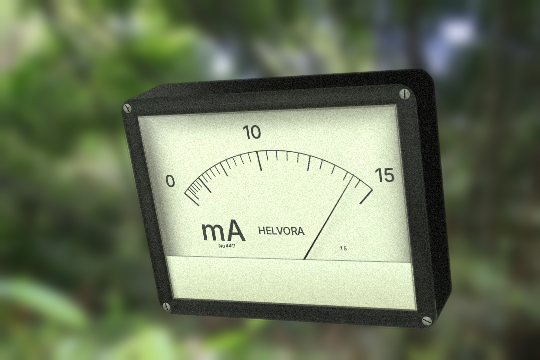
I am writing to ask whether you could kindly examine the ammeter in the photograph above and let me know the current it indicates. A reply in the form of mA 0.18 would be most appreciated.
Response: mA 14.25
